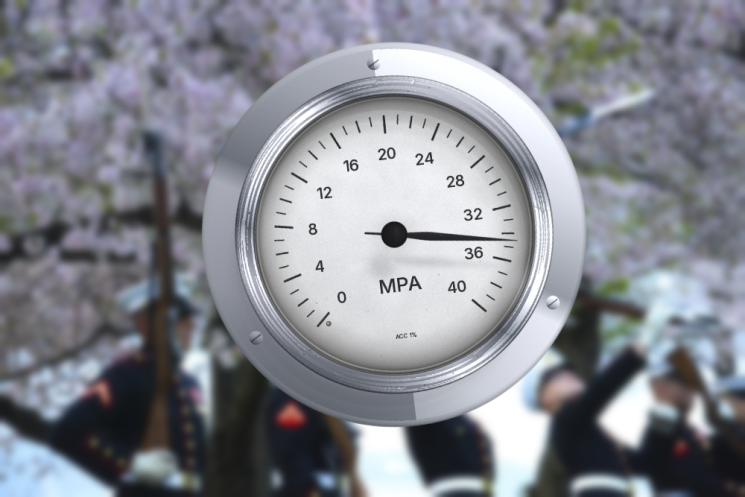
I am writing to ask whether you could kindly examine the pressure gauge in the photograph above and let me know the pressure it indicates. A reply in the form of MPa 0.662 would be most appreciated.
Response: MPa 34.5
